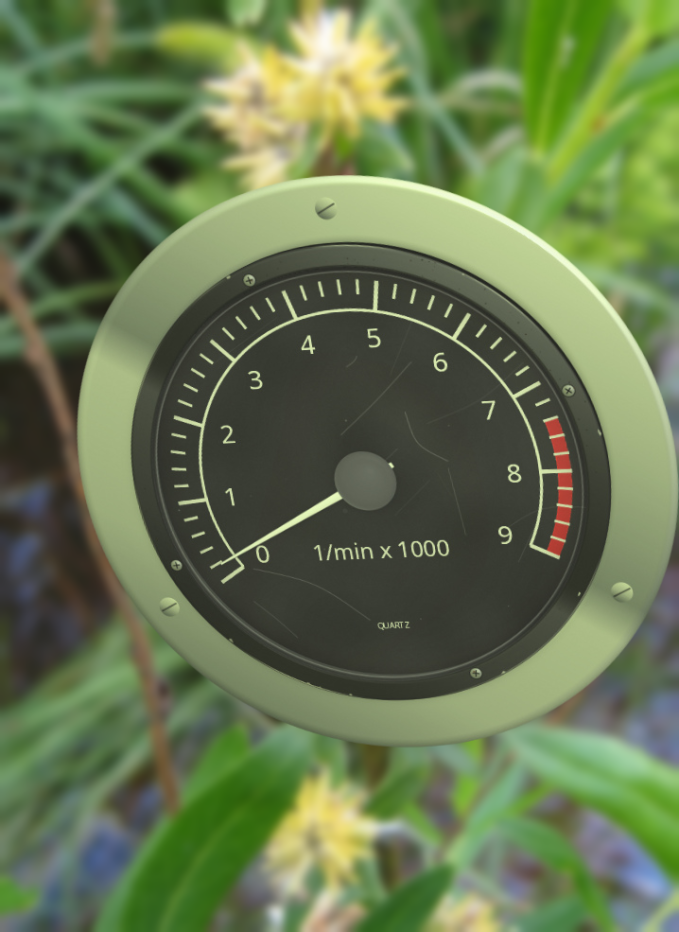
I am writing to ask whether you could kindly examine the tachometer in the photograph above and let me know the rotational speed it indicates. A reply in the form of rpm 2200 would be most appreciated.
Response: rpm 200
